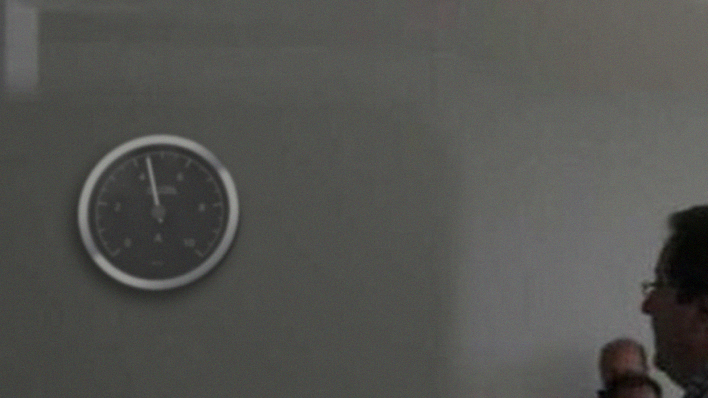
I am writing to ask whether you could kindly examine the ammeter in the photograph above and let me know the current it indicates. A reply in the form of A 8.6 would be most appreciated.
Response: A 4.5
